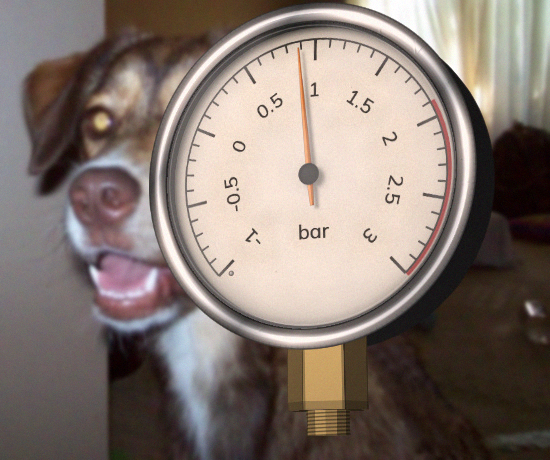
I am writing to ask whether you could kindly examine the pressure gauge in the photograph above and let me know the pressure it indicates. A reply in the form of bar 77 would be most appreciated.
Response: bar 0.9
